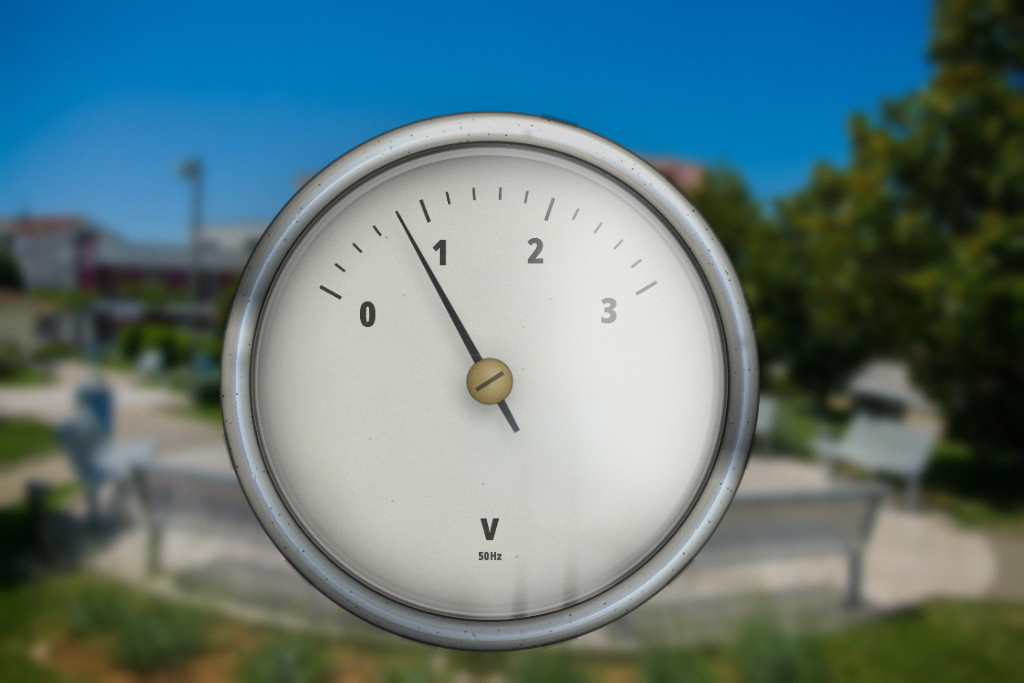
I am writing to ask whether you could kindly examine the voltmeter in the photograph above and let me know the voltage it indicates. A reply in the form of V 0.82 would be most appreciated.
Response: V 0.8
